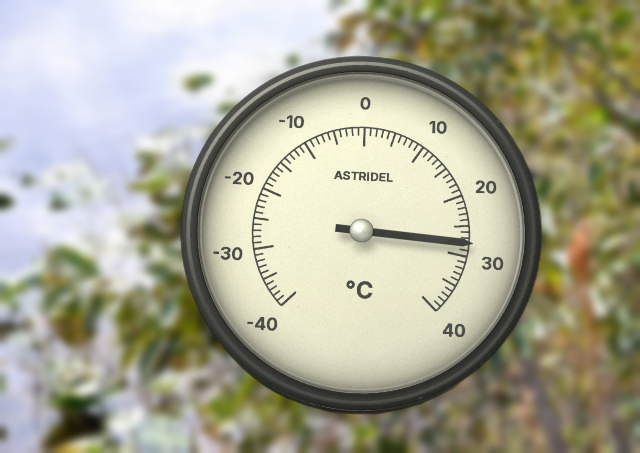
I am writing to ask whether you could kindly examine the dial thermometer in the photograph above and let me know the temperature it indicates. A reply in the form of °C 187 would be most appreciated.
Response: °C 28
